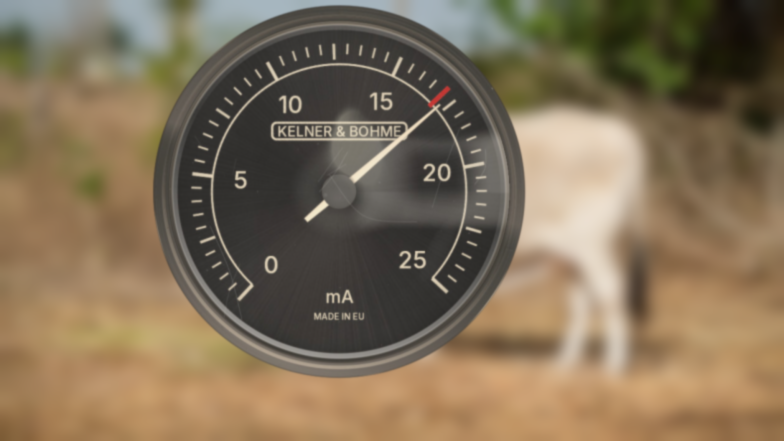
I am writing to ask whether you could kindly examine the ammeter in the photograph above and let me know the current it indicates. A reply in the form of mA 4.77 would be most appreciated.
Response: mA 17.25
